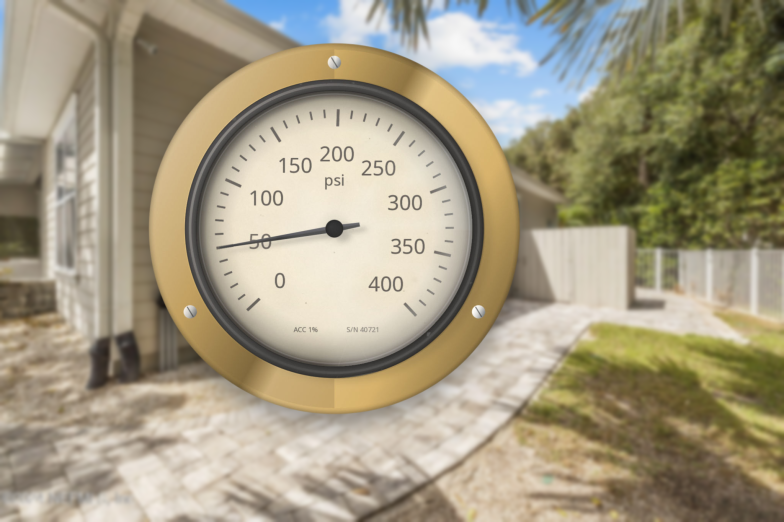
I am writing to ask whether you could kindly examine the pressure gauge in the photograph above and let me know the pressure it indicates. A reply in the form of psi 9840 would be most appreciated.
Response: psi 50
